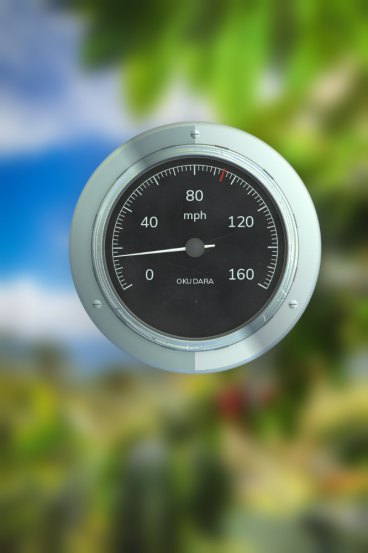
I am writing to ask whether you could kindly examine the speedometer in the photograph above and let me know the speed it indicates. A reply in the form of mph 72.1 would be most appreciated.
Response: mph 16
